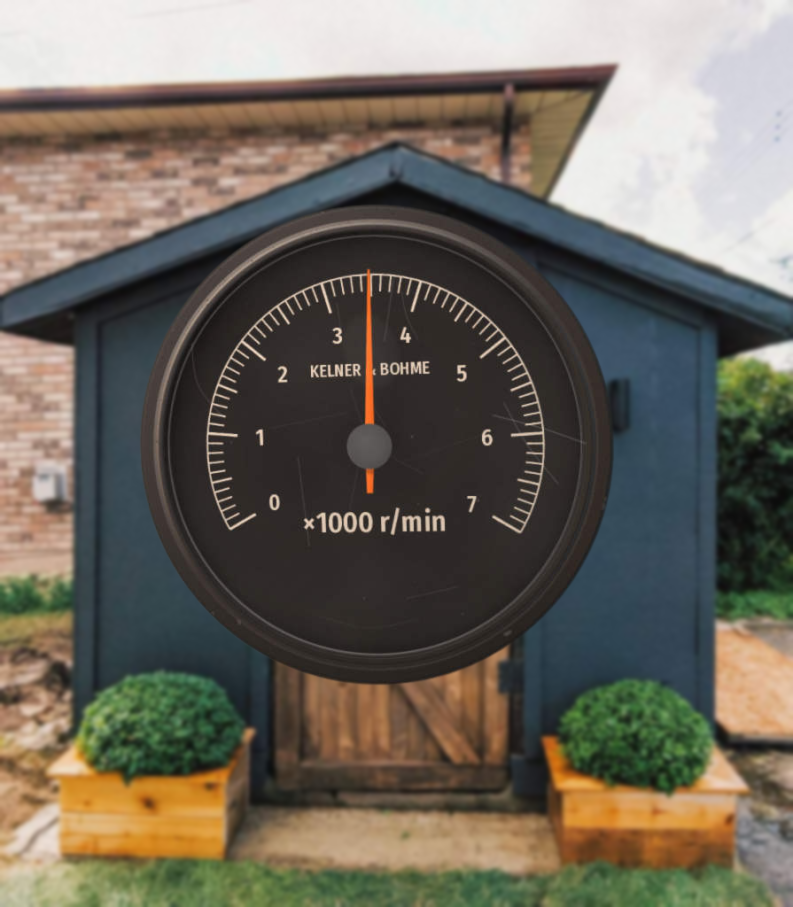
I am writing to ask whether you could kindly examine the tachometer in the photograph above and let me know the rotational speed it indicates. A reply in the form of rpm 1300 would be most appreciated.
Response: rpm 3500
